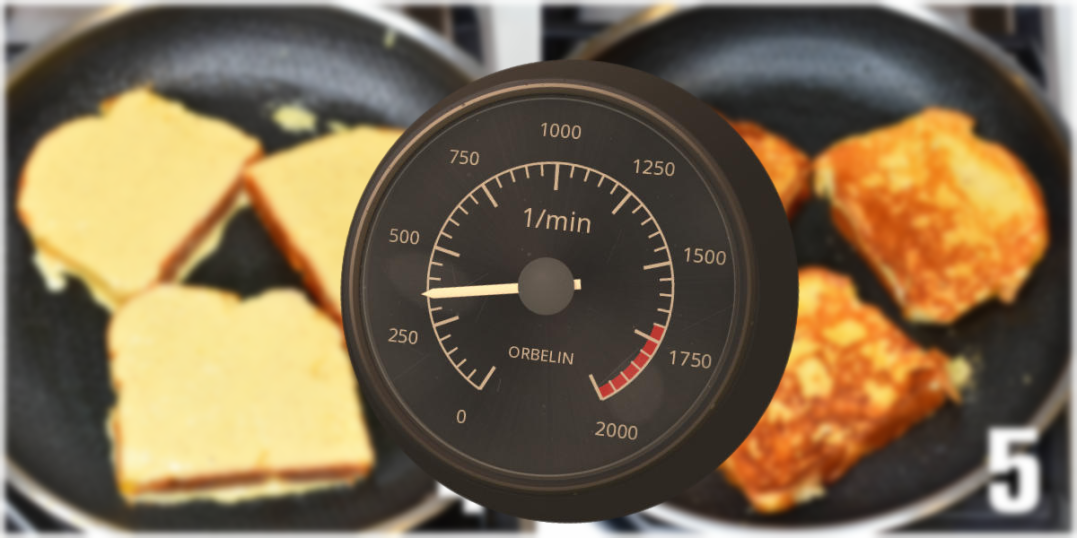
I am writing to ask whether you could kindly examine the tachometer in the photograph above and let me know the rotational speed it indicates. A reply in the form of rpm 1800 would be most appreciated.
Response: rpm 350
